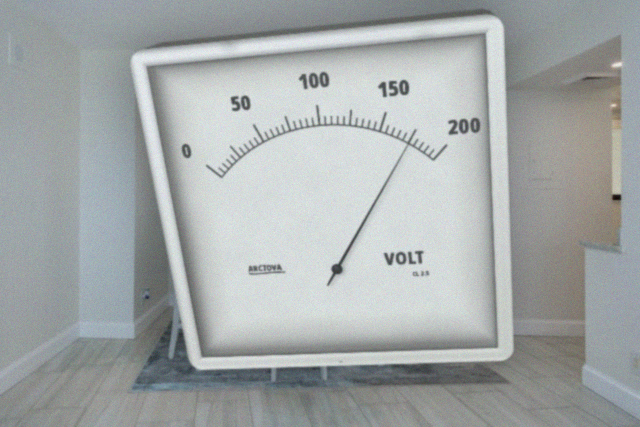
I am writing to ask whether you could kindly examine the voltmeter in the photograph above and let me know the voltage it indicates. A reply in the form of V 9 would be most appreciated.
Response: V 175
